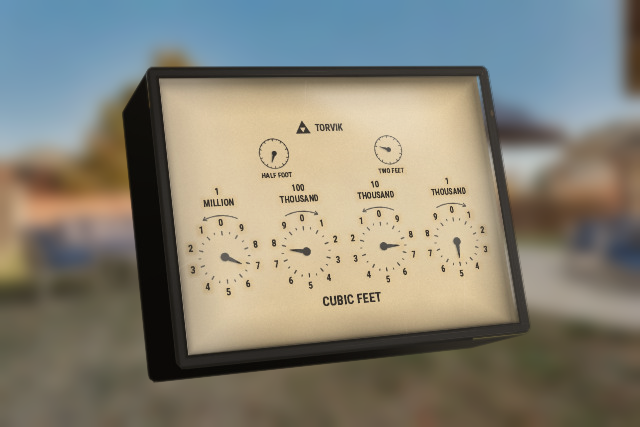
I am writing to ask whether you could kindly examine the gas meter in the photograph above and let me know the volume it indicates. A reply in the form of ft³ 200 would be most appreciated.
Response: ft³ 677500
